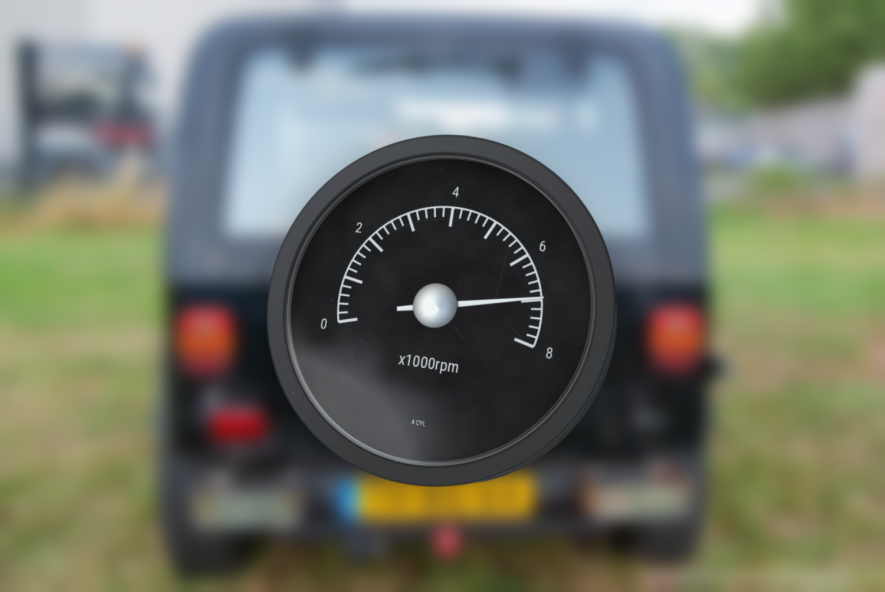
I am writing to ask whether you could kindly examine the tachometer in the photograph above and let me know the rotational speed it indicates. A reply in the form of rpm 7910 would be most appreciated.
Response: rpm 7000
